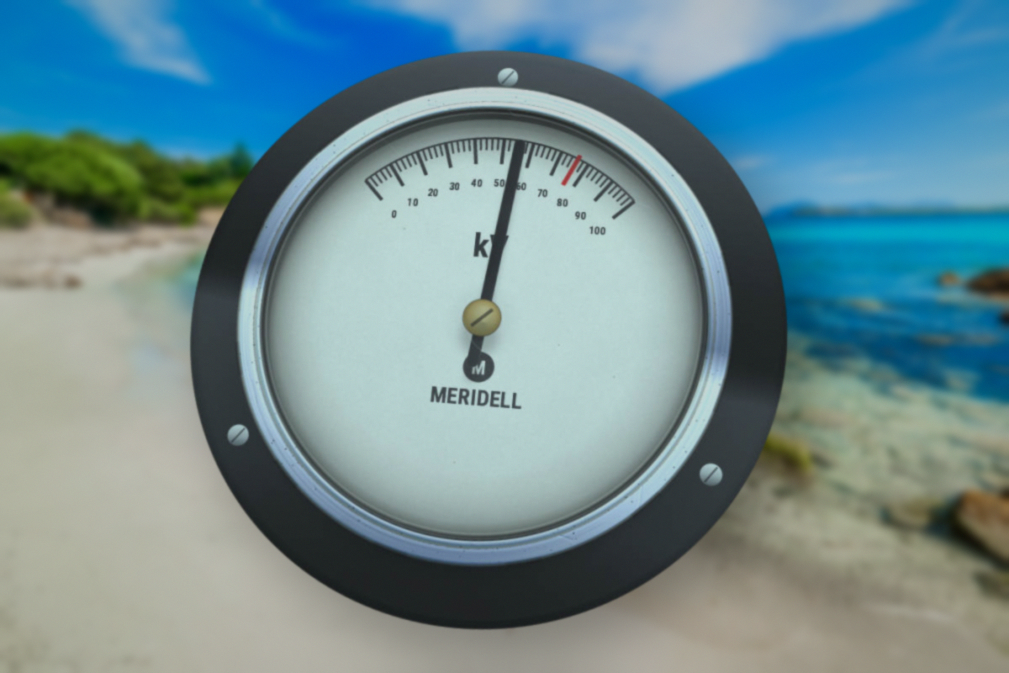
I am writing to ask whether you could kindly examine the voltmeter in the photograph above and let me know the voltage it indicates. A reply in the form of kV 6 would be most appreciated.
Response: kV 56
